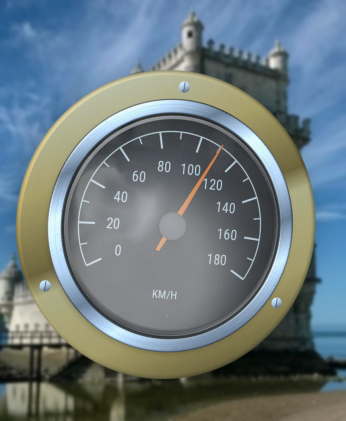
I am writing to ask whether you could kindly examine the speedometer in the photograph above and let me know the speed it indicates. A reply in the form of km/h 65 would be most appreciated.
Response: km/h 110
